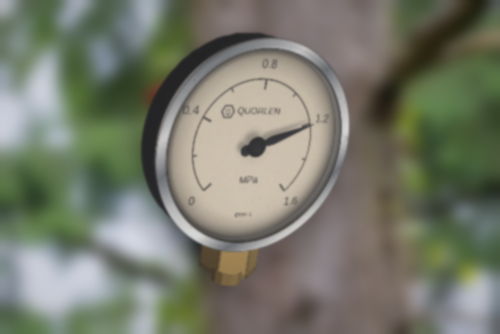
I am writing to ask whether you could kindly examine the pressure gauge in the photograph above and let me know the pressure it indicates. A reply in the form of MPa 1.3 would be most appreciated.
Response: MPa 1.2
